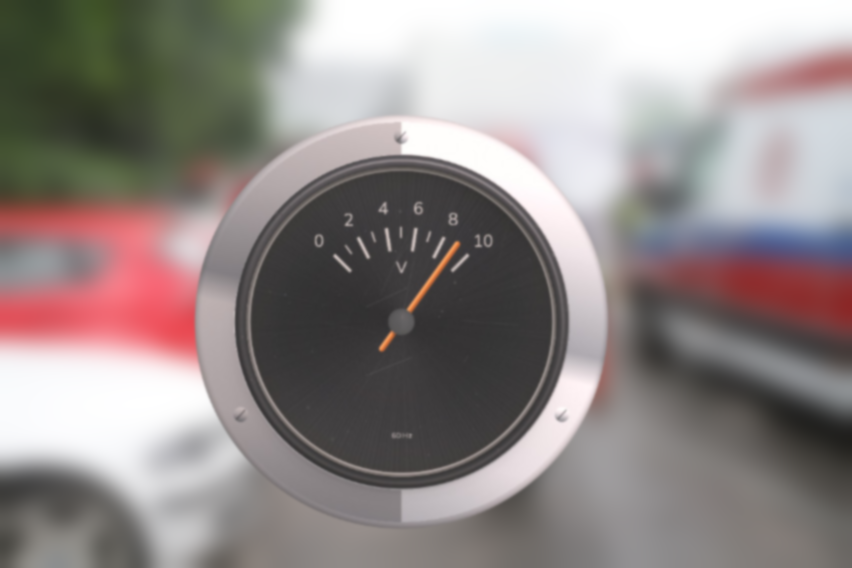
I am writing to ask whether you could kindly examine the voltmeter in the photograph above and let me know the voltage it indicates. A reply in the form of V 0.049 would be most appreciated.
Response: V 9
